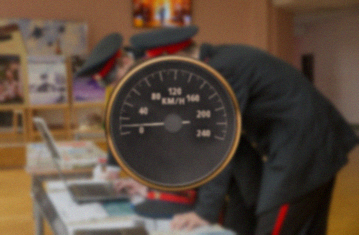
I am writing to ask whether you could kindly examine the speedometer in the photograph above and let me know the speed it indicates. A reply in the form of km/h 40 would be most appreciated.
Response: km/h 10
